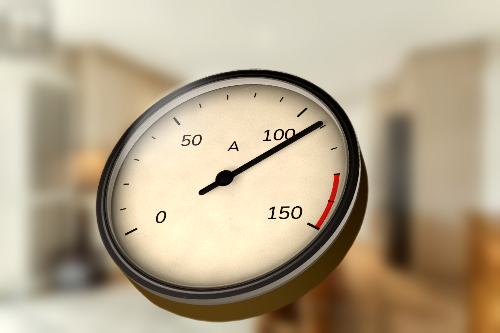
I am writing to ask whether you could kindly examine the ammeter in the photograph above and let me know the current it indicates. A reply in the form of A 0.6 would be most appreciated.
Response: A 110
